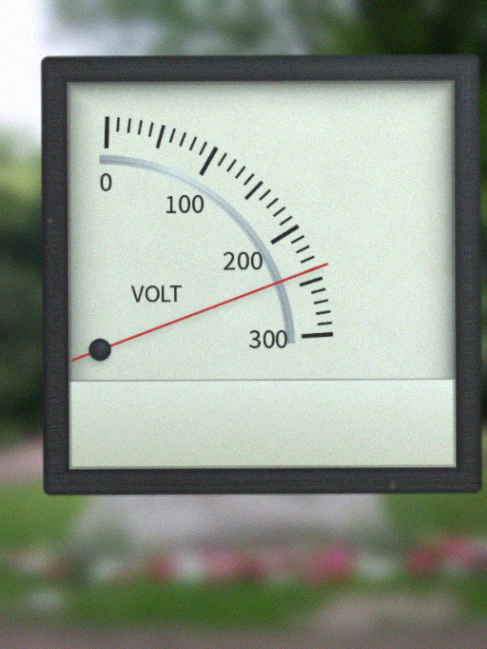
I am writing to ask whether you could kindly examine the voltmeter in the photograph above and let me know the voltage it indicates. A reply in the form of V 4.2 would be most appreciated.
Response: V 240
